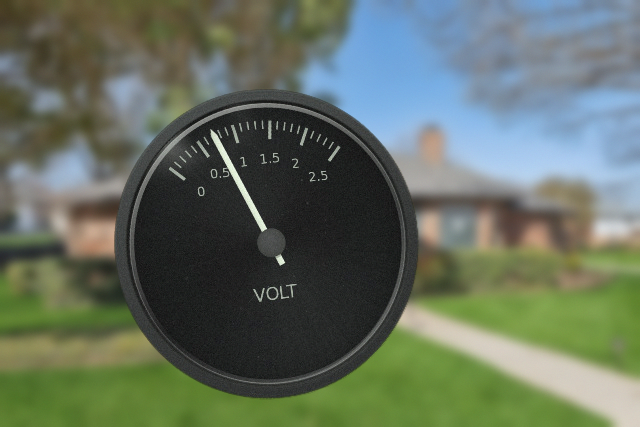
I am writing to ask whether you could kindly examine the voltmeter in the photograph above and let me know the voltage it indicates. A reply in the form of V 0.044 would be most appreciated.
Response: V 0.7
